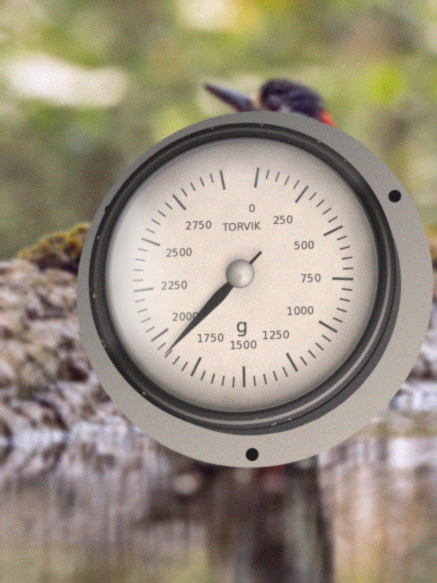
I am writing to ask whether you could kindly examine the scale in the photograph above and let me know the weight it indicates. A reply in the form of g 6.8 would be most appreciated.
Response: g 1900
